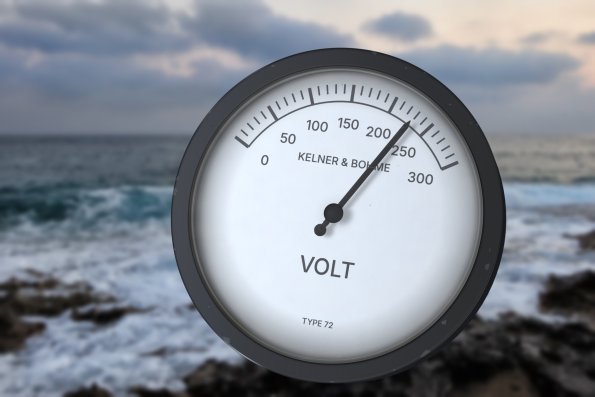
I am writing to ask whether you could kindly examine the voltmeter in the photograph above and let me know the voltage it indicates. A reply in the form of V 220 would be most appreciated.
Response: V 230
